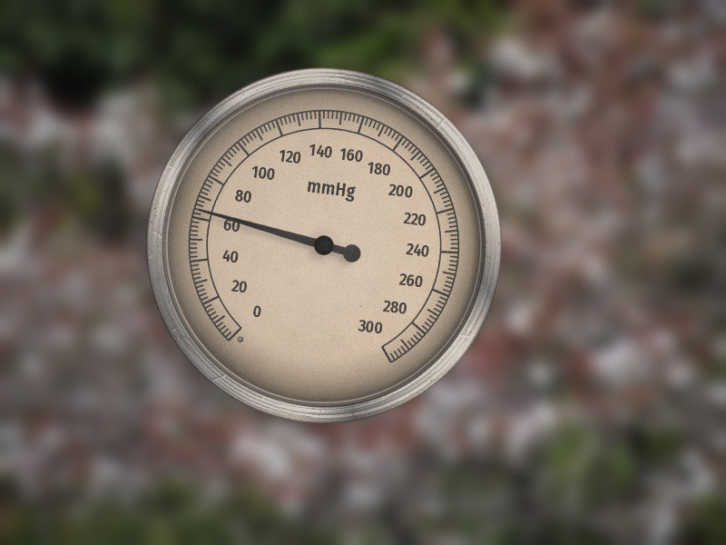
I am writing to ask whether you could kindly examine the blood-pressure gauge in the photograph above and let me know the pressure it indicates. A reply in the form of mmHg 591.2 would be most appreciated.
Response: mmHg 64
